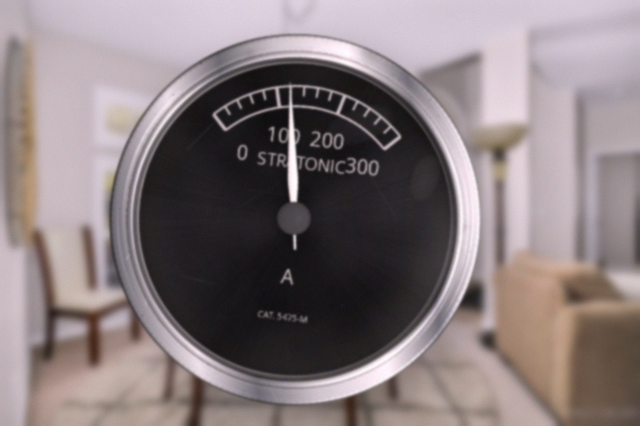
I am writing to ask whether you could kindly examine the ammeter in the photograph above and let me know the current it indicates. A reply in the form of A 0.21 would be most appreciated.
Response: A 120
